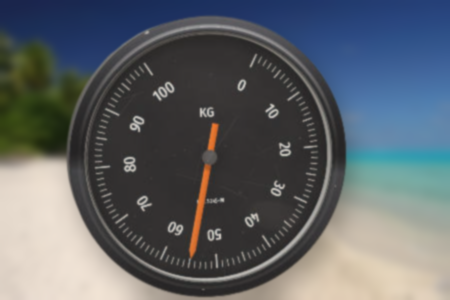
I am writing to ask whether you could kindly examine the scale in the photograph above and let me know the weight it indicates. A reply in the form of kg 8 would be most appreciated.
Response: kg 55
